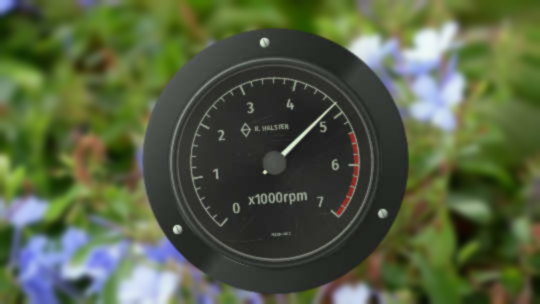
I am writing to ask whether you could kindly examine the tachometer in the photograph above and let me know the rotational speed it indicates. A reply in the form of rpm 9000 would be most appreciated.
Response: rpm 4800
